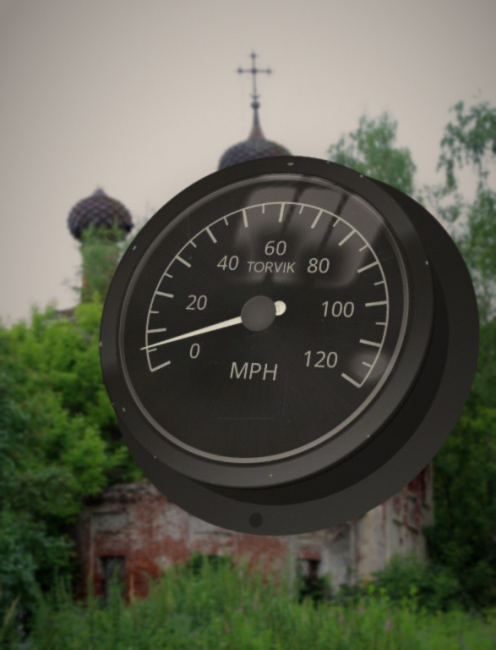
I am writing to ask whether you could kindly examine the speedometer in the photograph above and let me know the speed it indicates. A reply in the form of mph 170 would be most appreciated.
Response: mph 5
